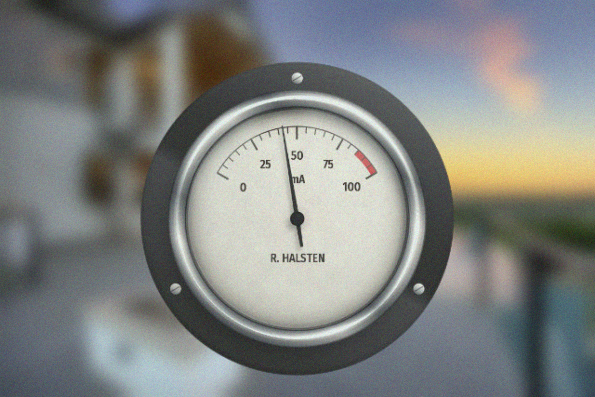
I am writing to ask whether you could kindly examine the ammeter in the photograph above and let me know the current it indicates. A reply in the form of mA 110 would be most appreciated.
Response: mA 42.5
